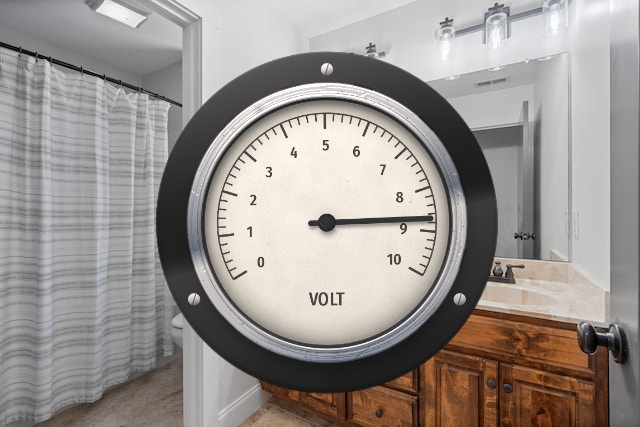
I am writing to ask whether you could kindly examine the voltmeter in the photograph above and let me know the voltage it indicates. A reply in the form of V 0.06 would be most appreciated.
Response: V 8.7
